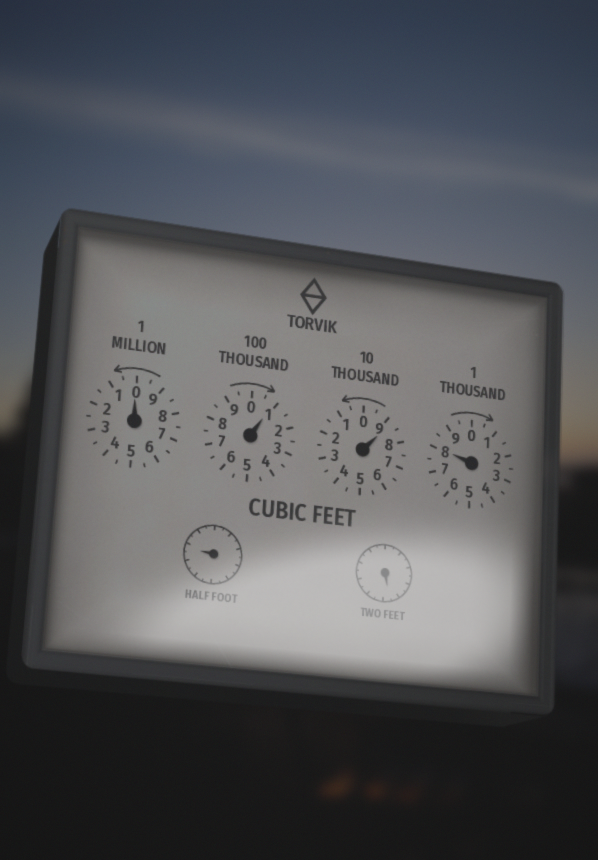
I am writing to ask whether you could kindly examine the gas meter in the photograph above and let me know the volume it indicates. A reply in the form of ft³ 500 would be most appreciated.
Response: ft³ 8800
